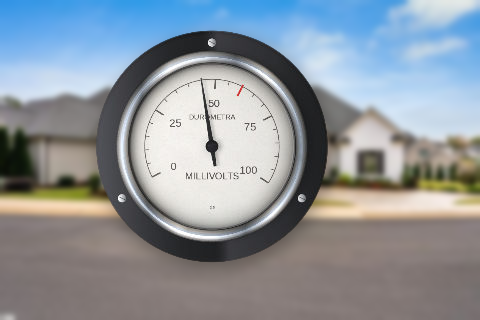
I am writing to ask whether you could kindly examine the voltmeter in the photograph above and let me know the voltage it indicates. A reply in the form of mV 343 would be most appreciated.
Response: mV 45
